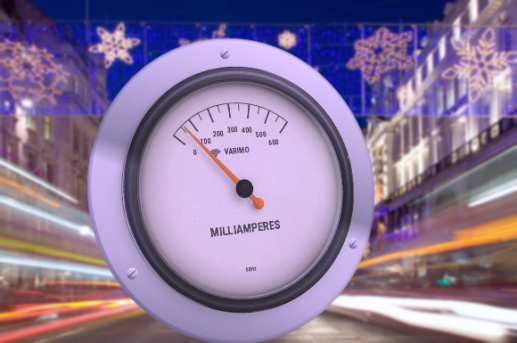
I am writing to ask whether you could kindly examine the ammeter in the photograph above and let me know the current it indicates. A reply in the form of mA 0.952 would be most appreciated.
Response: mA 50
